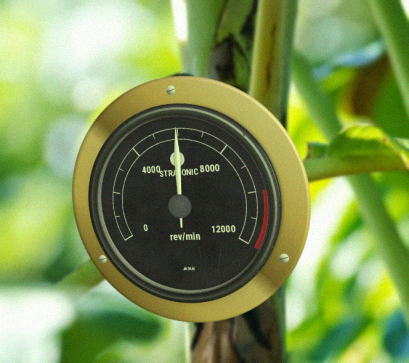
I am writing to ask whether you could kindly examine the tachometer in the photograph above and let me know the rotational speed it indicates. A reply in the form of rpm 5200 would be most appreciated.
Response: rpm 6000
